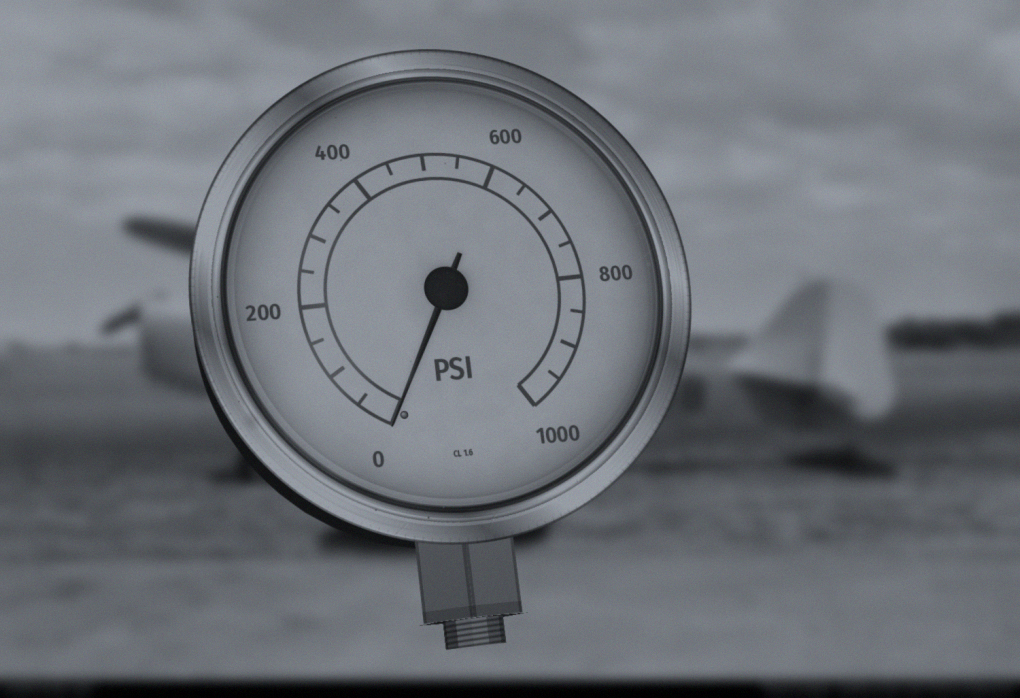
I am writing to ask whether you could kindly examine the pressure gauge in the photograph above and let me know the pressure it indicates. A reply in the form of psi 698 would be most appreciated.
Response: psi 0
